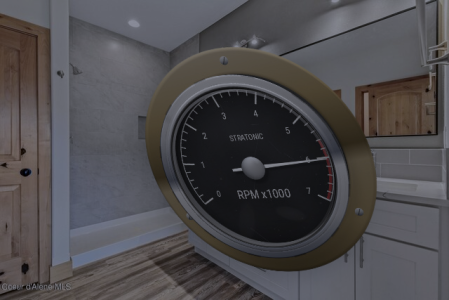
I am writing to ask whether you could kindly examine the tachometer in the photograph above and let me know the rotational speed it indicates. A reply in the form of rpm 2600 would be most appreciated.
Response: rpm 6000
